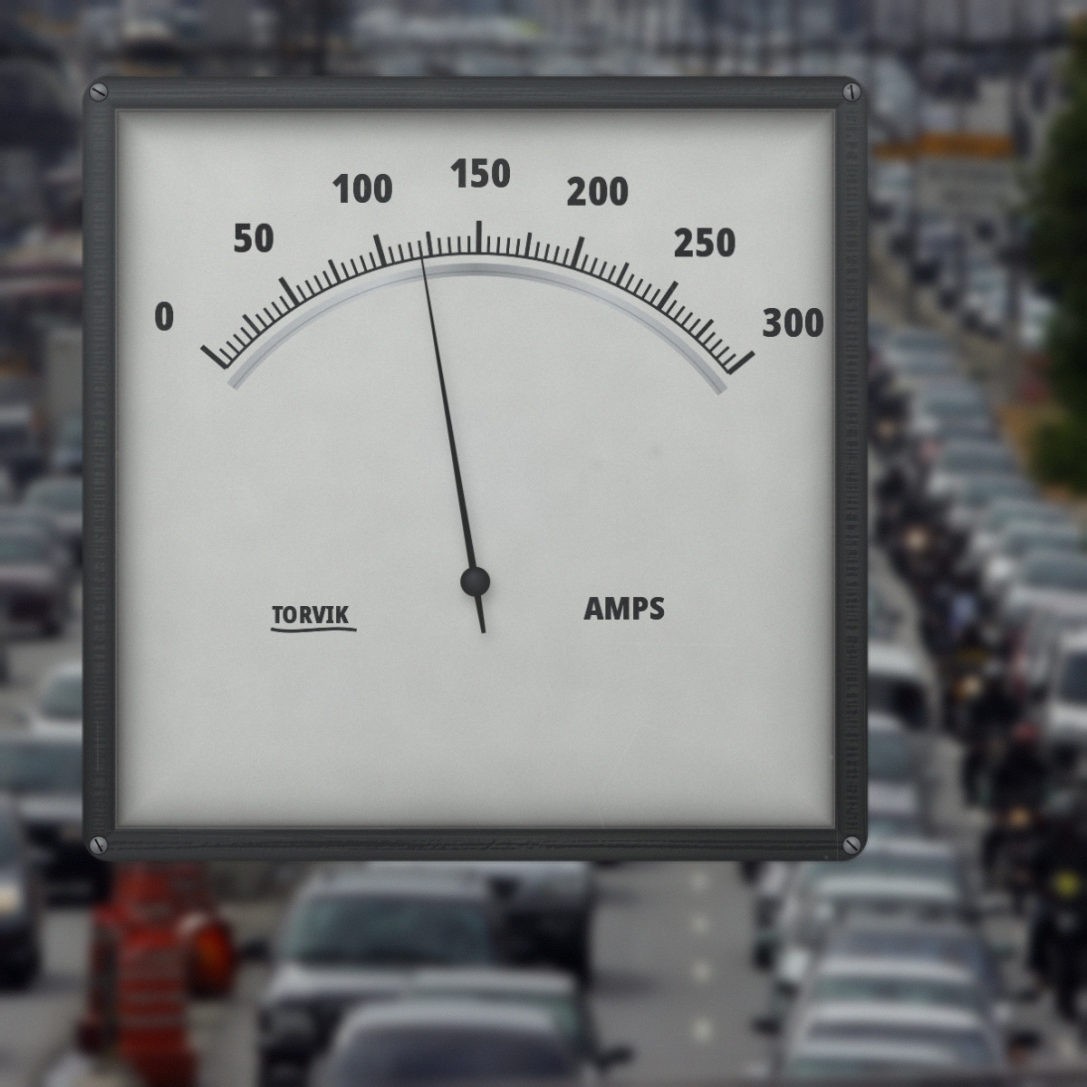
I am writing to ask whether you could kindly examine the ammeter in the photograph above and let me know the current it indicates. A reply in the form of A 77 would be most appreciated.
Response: A 120
